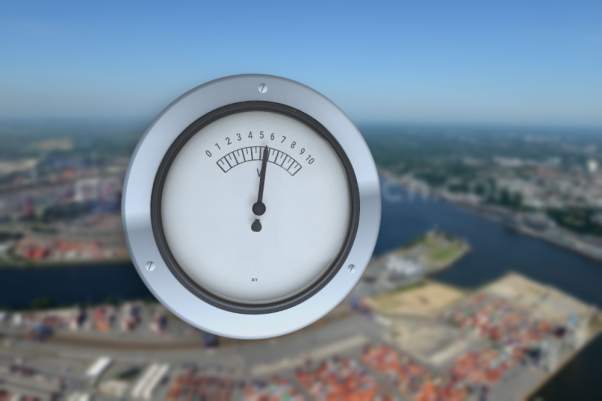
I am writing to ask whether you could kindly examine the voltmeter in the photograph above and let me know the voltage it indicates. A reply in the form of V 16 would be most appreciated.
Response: V 5.5
